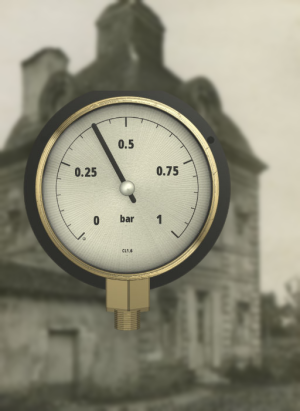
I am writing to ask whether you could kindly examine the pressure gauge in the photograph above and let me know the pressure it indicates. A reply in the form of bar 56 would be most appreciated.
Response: bar 0.4
